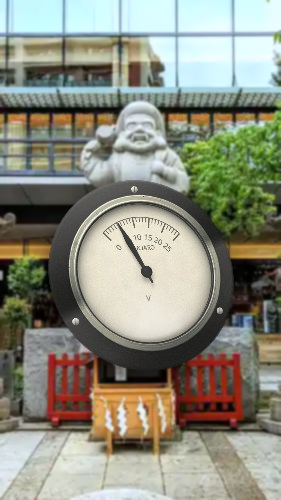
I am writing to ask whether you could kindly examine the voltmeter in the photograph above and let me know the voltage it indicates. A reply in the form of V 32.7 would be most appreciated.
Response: V 5
